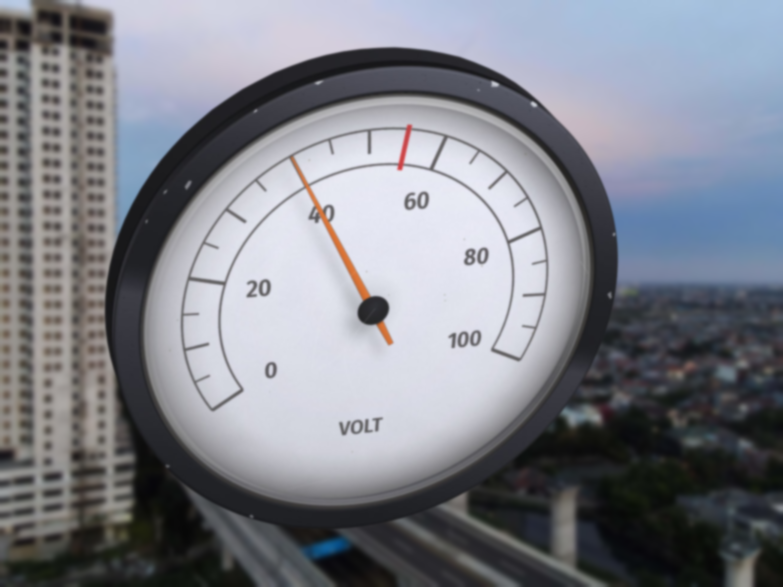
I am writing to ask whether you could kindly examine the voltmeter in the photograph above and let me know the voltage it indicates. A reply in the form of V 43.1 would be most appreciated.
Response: V 40
